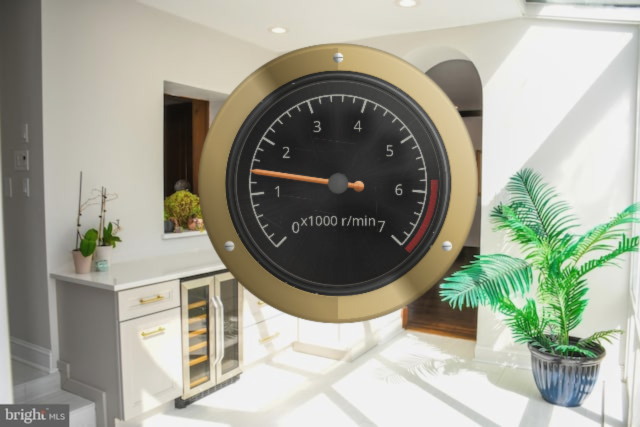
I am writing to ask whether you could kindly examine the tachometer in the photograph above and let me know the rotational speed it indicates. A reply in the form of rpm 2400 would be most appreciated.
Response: rpm 1400
